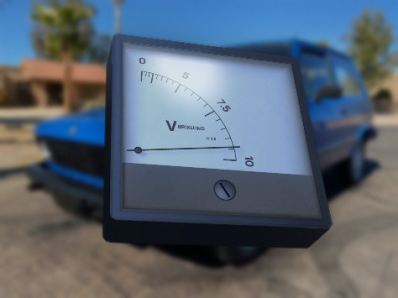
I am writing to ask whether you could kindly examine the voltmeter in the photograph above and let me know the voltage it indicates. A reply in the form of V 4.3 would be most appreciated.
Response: V 9.5
